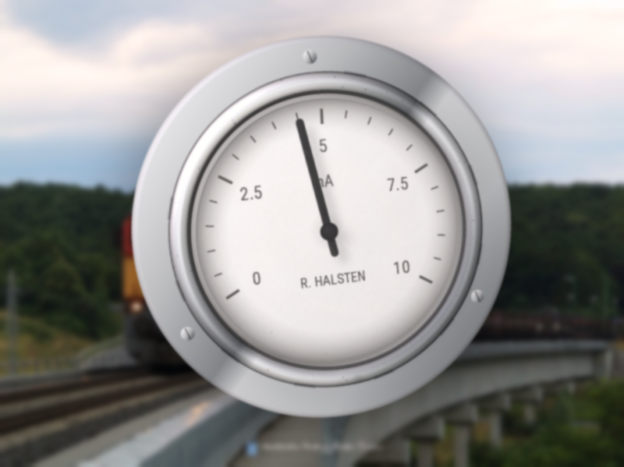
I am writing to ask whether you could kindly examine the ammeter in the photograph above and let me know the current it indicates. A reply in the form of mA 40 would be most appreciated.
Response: mA 4.5
